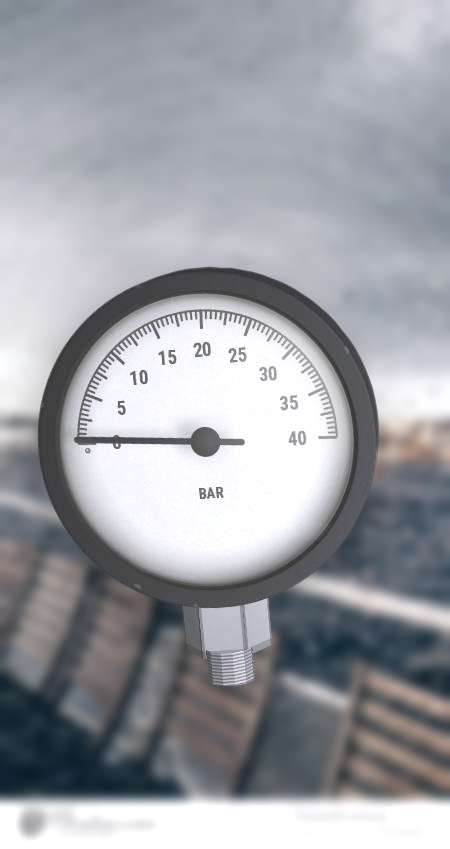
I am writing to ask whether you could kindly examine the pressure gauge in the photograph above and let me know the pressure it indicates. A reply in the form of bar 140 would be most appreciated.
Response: bar 0.5
